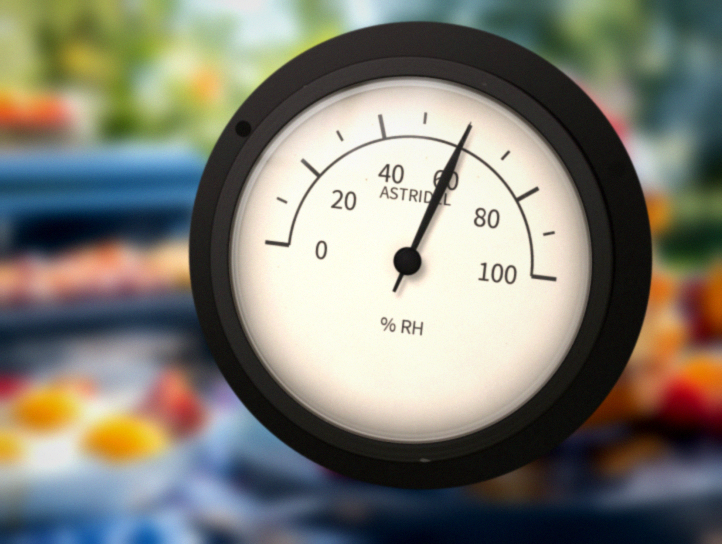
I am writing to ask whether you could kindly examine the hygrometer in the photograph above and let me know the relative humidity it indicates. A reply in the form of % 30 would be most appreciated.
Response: % 60
